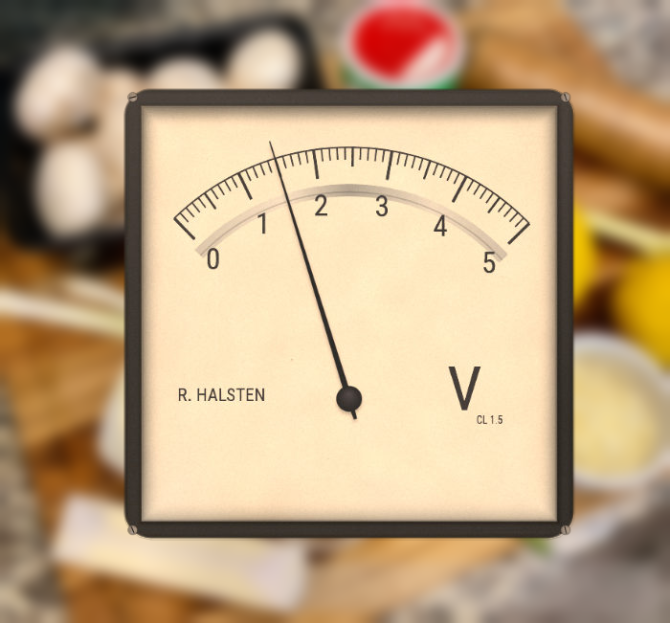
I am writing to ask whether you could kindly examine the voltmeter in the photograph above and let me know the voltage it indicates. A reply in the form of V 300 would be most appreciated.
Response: V 1.5
